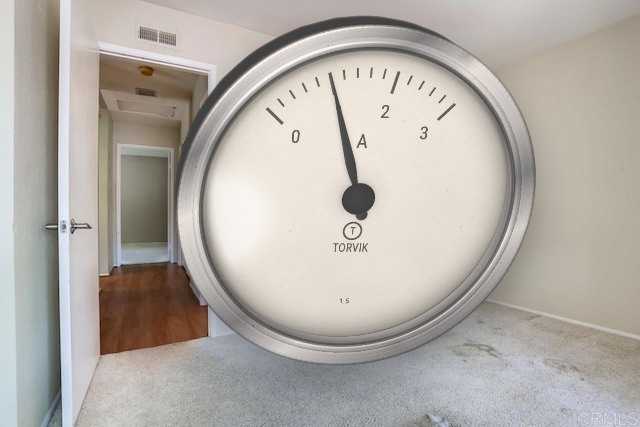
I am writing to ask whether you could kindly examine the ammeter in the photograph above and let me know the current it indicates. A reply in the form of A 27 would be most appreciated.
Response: A 1
